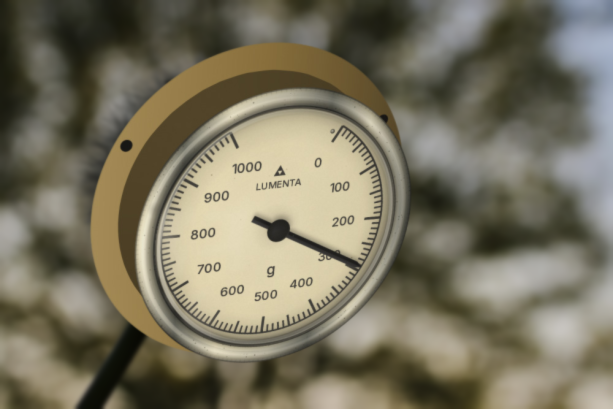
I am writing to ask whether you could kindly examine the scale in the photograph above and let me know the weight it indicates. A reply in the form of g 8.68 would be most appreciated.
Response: g 290
